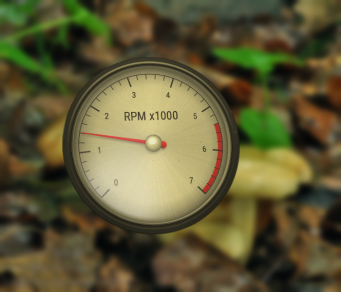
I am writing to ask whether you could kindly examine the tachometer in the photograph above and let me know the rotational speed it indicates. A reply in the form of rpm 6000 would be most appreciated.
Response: rpm 1400
